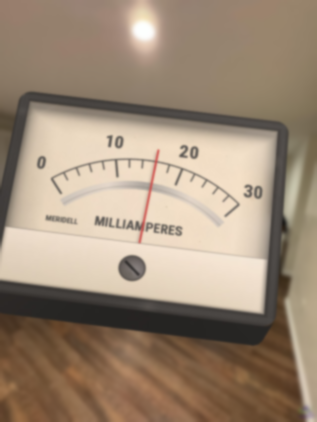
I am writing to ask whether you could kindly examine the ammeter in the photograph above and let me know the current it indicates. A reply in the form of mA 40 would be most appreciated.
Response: mA 16
